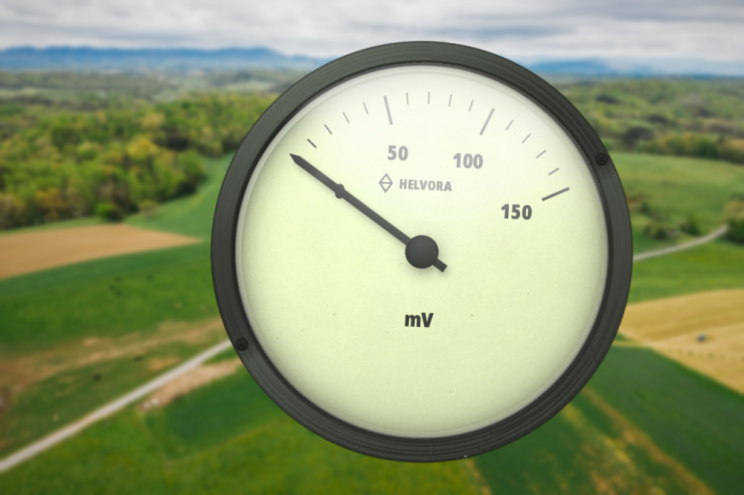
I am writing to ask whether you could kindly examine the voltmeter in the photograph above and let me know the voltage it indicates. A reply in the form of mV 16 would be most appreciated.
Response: mV 0
